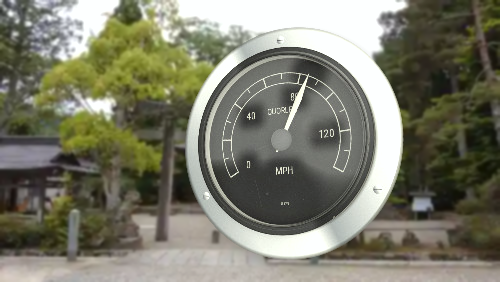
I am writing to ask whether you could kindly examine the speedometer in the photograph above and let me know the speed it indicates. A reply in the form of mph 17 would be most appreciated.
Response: mph 85
